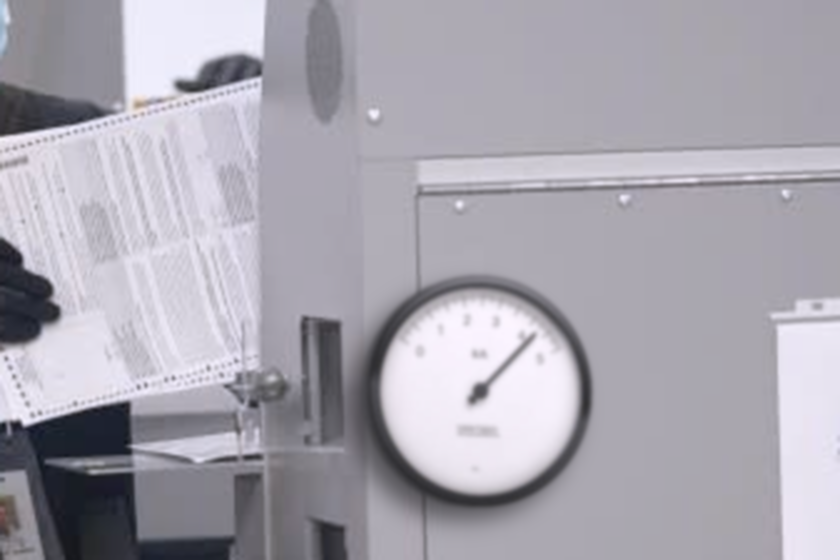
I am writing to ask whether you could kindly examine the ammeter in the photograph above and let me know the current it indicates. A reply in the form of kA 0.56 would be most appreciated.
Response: kA 4.25
